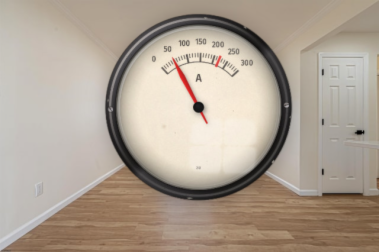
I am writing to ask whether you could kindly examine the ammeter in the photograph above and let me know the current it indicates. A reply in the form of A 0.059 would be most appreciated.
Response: A 50
